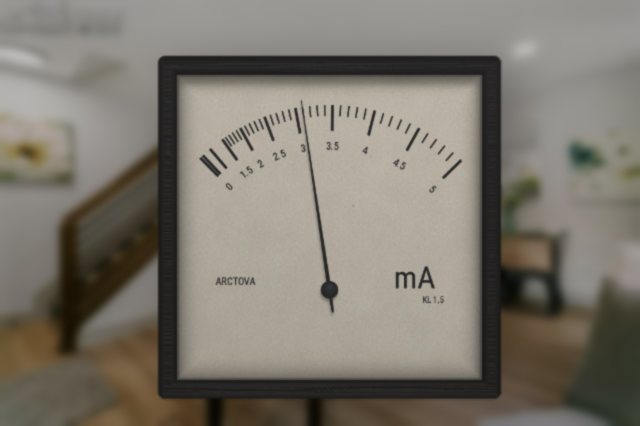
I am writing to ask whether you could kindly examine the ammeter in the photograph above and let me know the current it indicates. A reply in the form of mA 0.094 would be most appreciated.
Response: mA 3.1
